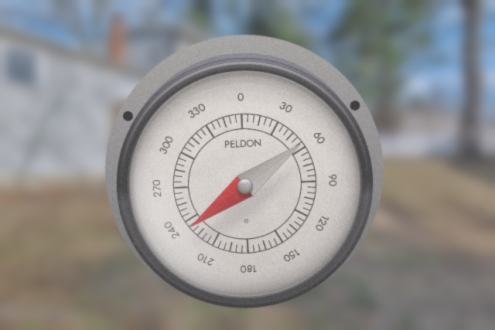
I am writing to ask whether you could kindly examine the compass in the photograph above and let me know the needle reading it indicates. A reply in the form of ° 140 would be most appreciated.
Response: ° 235
